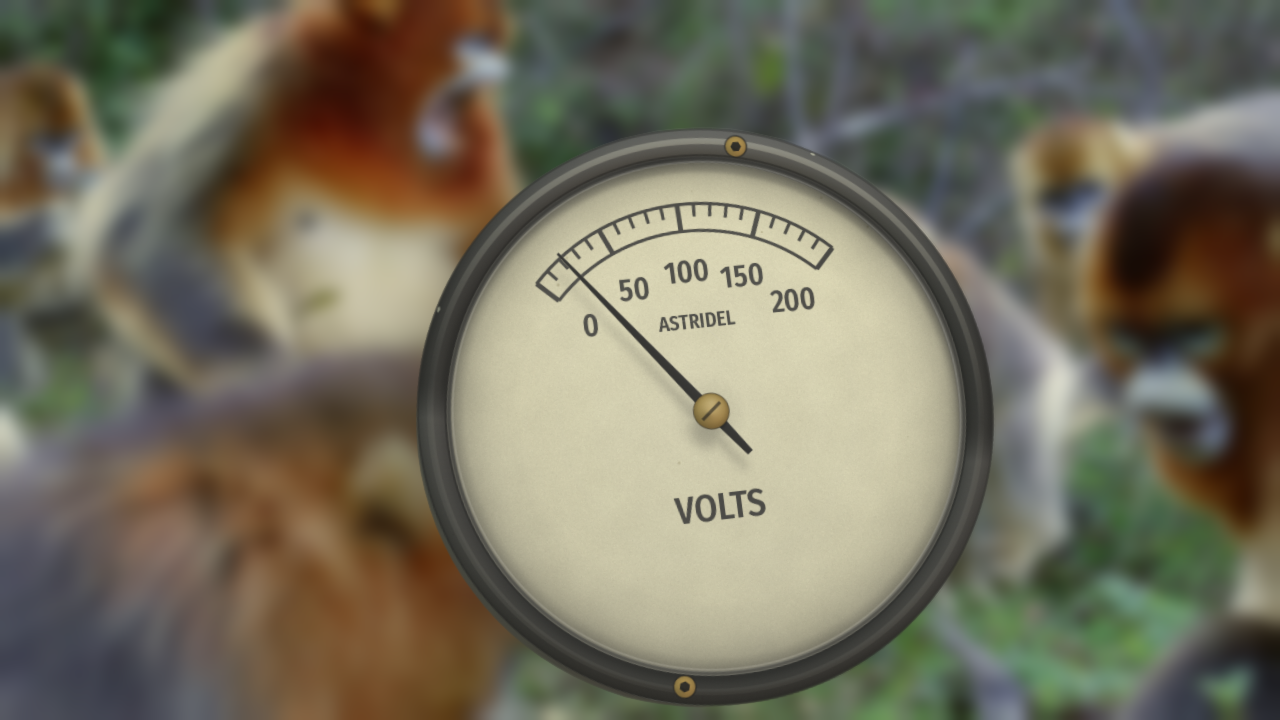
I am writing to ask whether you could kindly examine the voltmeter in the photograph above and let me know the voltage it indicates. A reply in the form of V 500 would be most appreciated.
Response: V 20
